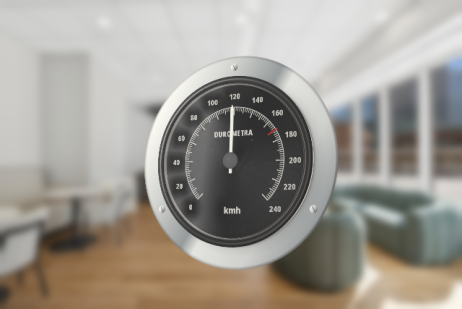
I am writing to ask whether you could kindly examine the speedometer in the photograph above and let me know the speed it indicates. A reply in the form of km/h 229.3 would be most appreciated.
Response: km/h 120
